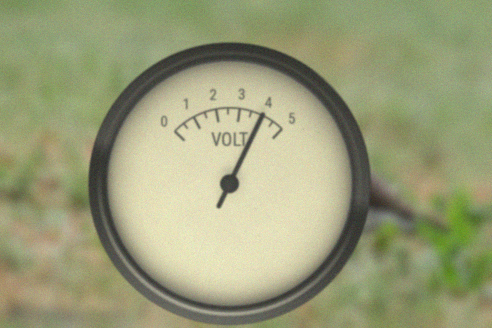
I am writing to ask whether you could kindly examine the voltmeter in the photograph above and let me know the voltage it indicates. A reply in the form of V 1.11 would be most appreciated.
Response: V 4
